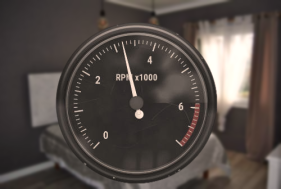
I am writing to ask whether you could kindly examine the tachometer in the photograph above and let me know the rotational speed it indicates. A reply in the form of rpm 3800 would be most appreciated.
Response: rpm 3200
